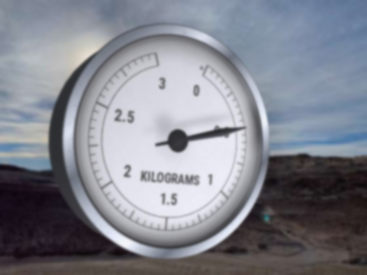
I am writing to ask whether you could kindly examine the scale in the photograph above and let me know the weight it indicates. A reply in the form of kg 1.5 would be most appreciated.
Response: kg 0.5
